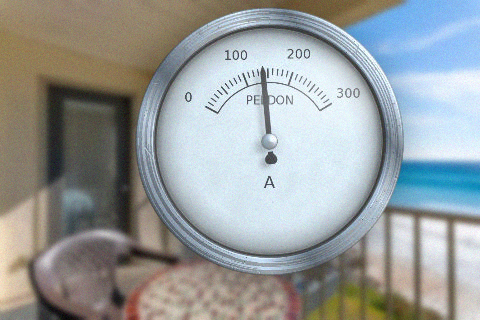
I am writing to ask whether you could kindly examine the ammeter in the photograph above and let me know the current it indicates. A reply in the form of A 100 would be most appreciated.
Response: A 140
